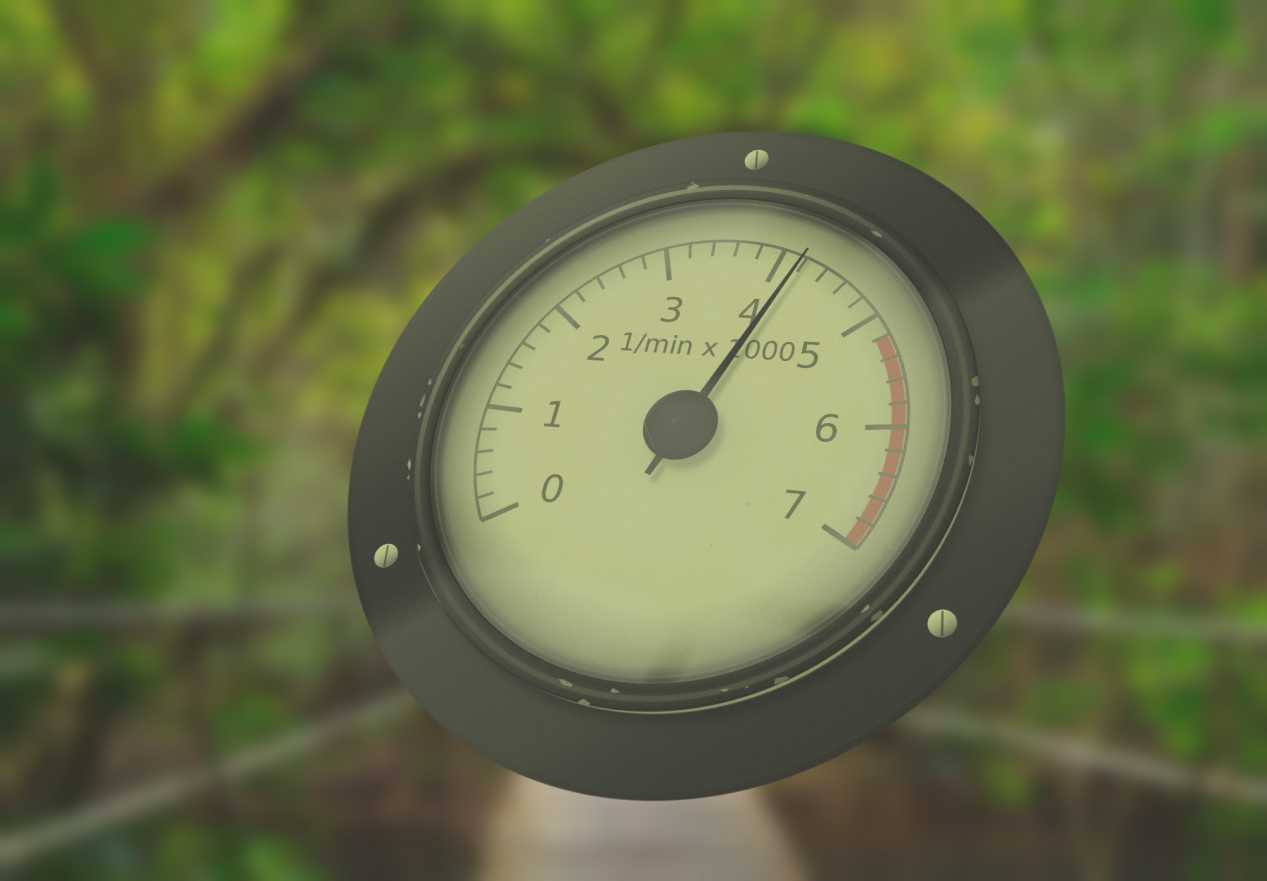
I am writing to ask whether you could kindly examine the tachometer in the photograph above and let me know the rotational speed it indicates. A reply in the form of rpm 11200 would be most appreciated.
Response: rpm 4200
